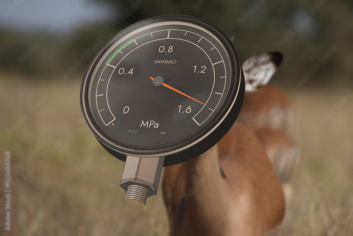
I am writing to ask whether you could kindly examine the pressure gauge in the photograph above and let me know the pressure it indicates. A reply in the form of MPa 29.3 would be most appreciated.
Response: MPa 1.5
